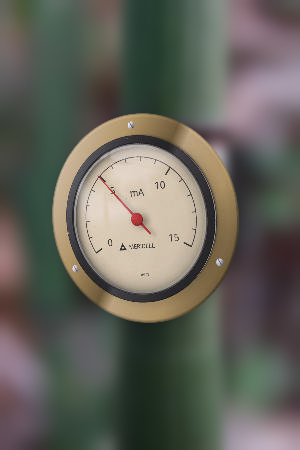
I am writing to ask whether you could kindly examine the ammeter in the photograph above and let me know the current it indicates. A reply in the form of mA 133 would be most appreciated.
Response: mA 5
